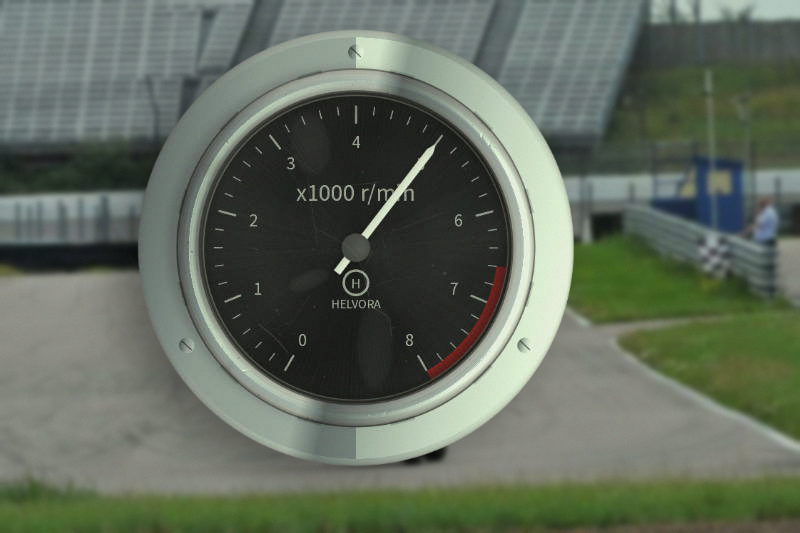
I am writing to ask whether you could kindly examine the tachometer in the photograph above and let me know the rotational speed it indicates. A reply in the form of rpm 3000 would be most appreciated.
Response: rpm 5000
